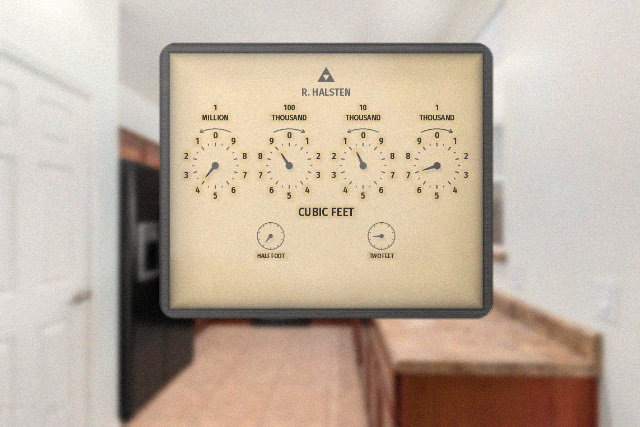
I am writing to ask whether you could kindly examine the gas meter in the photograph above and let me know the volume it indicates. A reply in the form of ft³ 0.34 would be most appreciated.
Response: ft³ 390700
